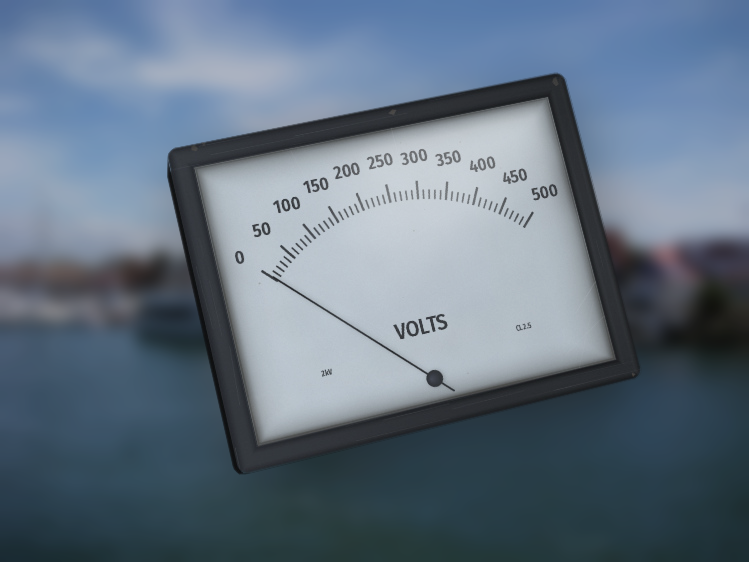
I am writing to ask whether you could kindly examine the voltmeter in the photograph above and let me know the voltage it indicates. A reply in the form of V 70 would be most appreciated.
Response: V 0
